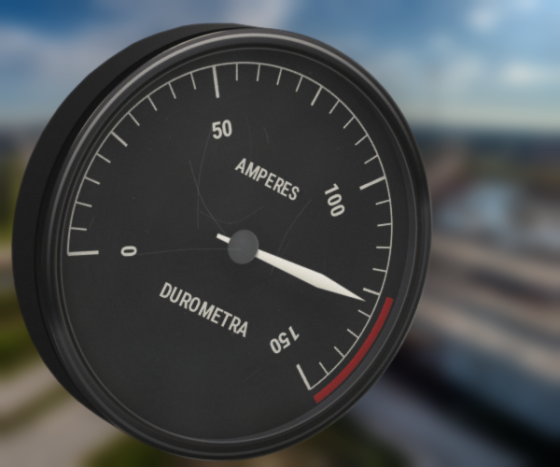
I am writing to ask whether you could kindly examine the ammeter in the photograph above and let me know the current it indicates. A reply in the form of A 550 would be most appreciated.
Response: A 127.5
